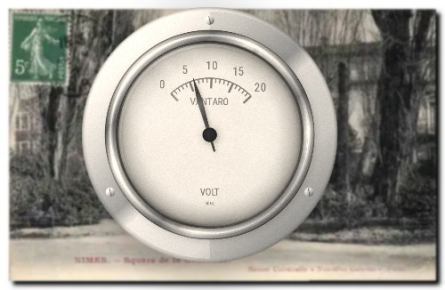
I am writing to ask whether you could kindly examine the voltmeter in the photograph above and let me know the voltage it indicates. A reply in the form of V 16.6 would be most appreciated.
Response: V 6
